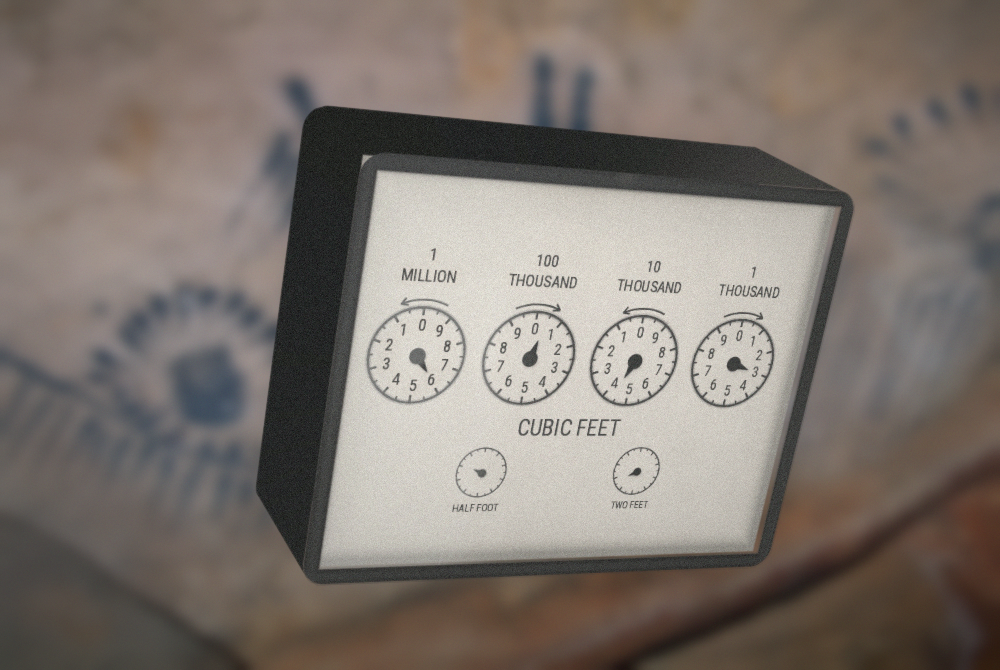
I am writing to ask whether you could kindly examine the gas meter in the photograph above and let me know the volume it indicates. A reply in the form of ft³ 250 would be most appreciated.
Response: ft³ 604300
